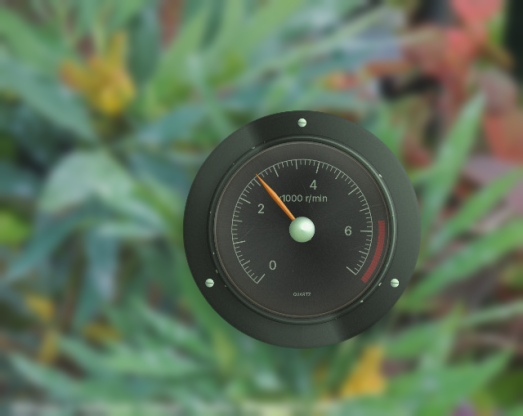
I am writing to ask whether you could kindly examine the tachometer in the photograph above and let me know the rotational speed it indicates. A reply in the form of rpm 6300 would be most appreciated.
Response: rpm 2600
